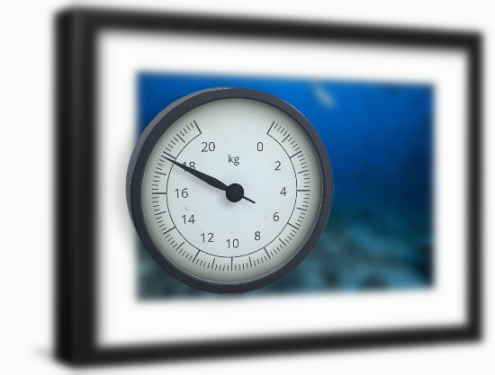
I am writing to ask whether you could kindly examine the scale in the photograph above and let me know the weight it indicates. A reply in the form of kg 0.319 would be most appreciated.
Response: kg 17.8
